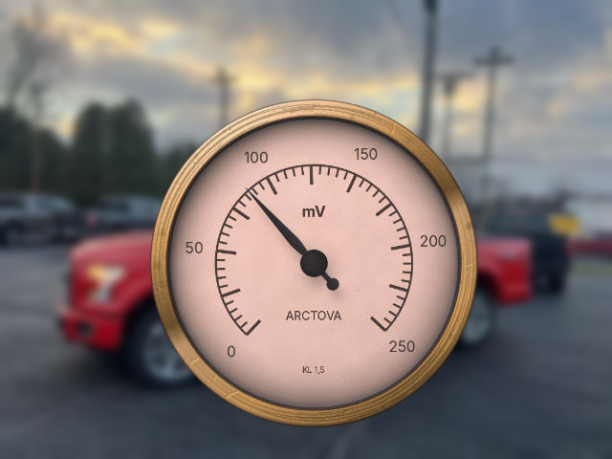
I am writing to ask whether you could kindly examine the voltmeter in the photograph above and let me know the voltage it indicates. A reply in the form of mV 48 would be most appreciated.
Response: mV 87.5
